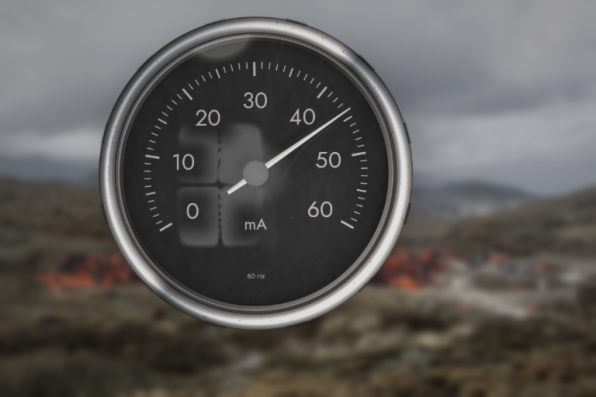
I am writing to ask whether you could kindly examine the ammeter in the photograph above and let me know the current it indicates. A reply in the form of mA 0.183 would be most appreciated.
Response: mA 44
